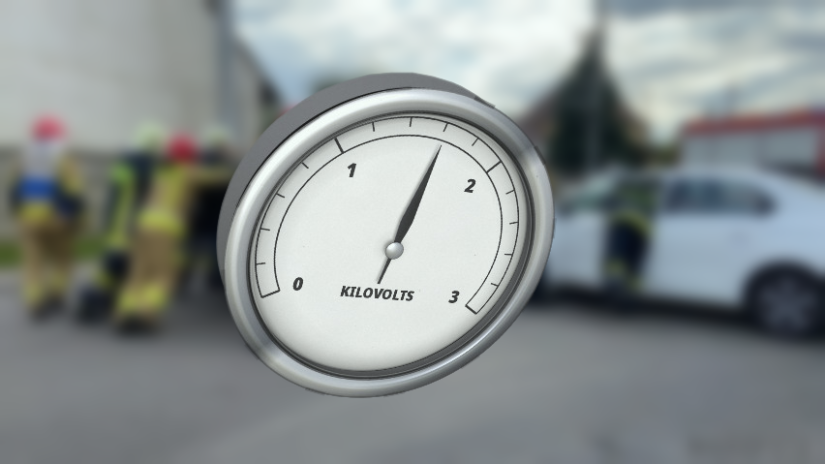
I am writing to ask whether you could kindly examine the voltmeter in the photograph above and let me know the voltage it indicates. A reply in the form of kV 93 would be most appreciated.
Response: kV 1.6
